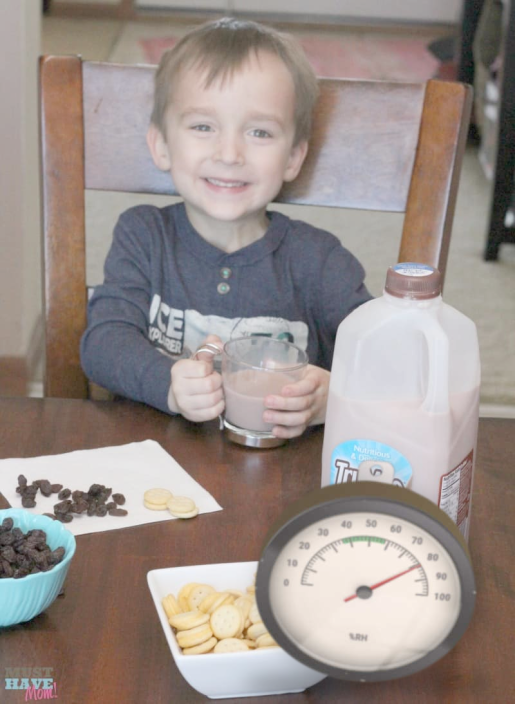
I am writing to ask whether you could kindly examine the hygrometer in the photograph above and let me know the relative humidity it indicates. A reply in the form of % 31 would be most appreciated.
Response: % 80
